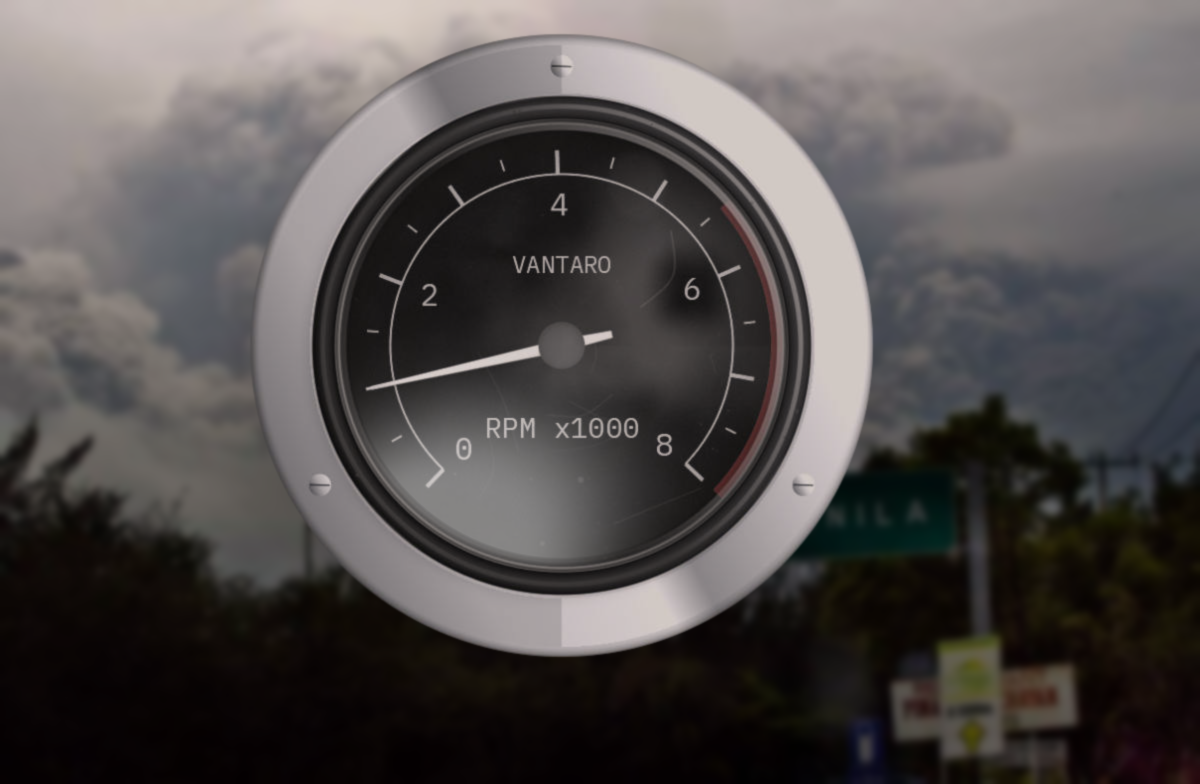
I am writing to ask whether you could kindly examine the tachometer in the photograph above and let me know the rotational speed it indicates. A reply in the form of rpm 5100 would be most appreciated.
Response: rpm 1000
